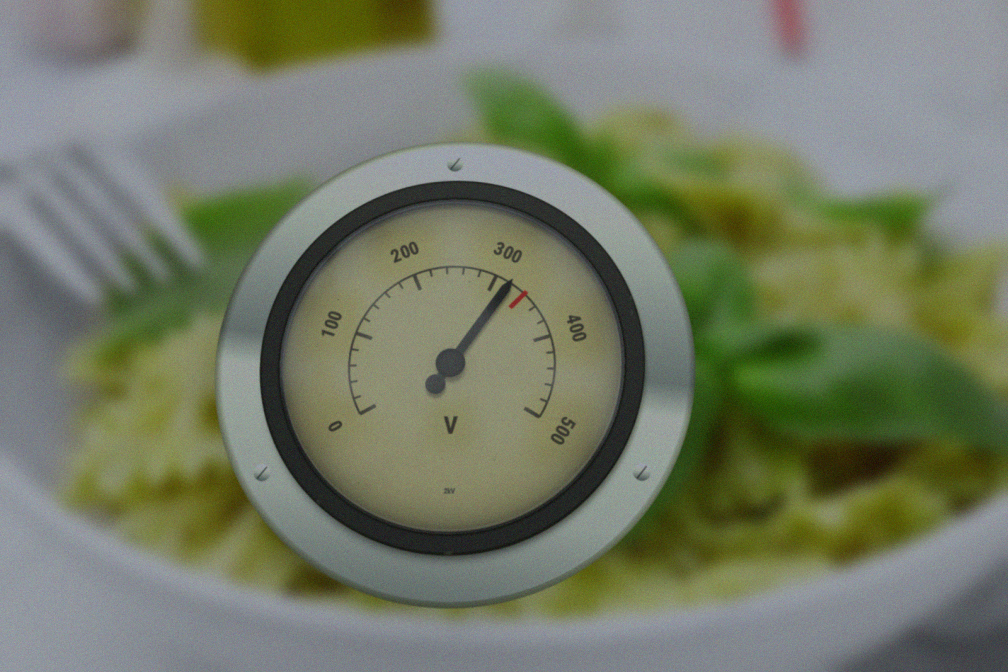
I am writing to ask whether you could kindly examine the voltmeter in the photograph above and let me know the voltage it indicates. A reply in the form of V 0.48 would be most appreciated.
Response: V 320
